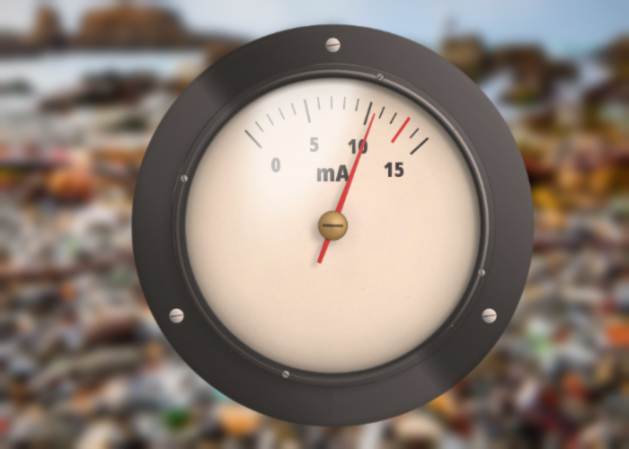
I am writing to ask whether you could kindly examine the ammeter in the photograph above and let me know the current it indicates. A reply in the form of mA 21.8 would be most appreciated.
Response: mA 10.5
